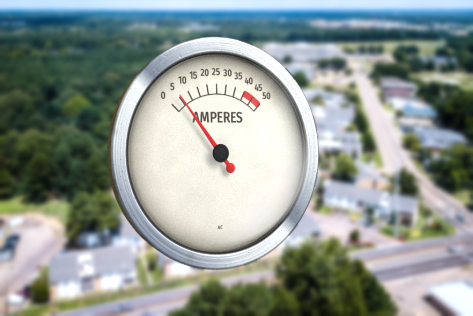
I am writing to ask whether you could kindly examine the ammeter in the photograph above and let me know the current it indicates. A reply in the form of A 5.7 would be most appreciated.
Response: A 5
